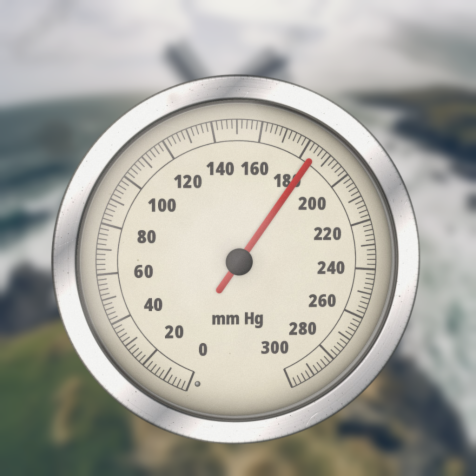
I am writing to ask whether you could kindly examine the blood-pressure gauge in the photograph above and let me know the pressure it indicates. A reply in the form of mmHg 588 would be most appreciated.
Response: mmHg 184
